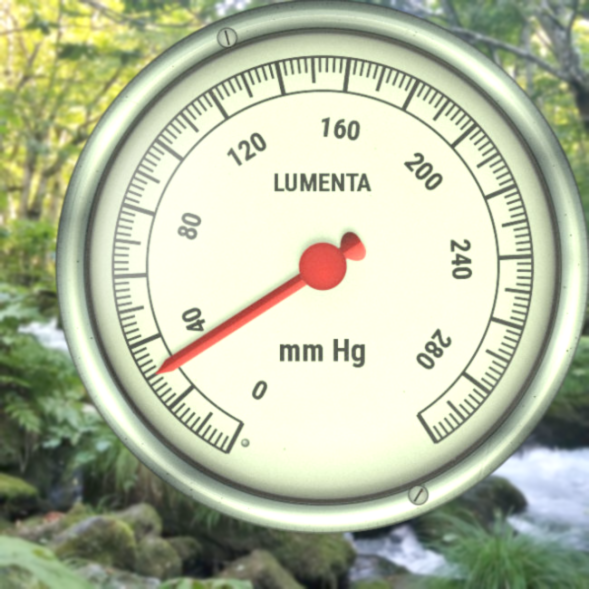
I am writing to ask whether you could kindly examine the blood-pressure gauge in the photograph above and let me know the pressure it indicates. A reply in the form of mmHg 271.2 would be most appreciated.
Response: mmHg 30
